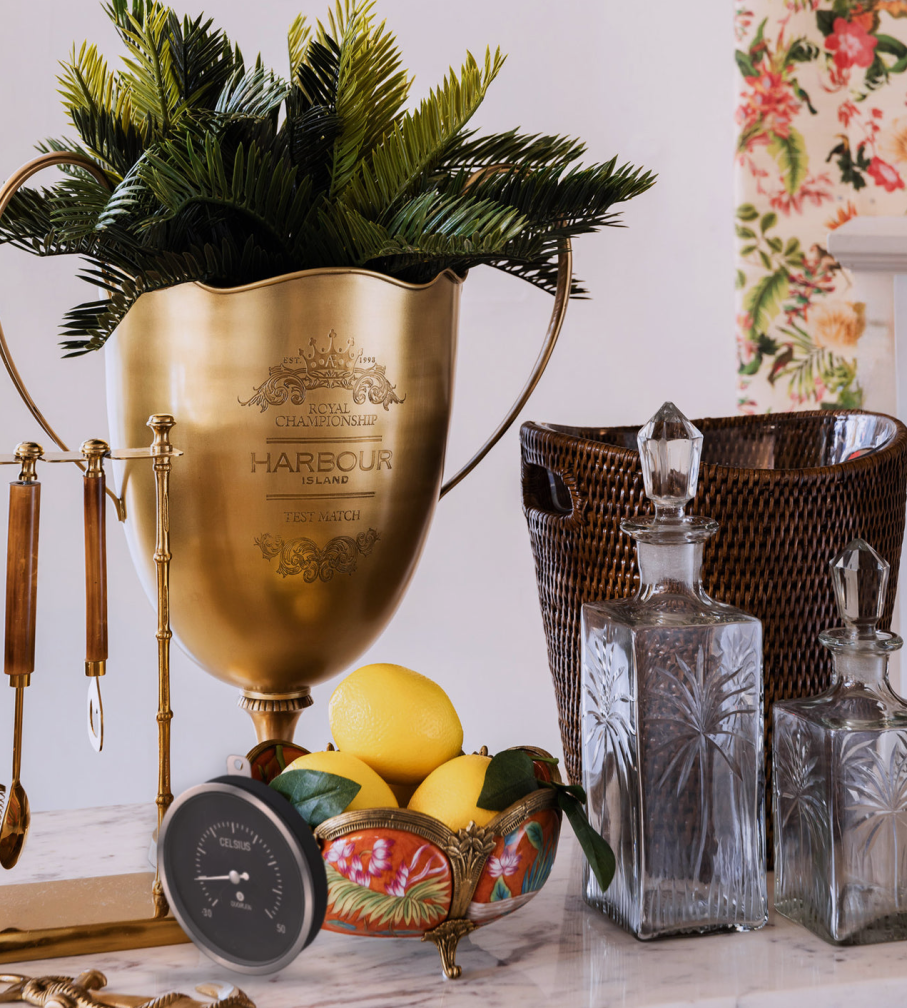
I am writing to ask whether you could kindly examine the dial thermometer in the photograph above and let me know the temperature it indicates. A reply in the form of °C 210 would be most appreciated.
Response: °C -20
